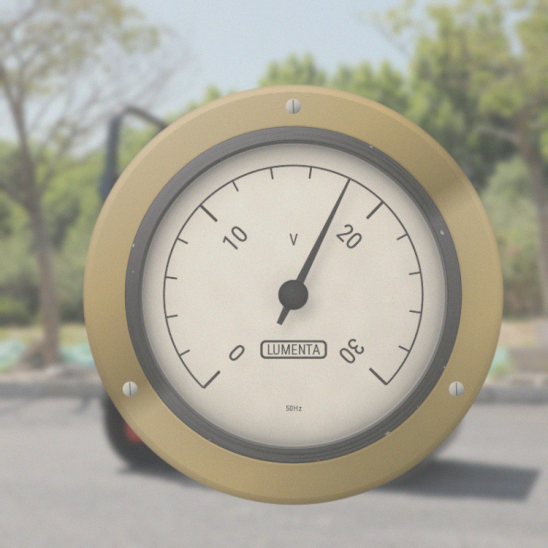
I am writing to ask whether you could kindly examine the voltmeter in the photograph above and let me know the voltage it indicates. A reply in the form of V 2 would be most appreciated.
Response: V 18
